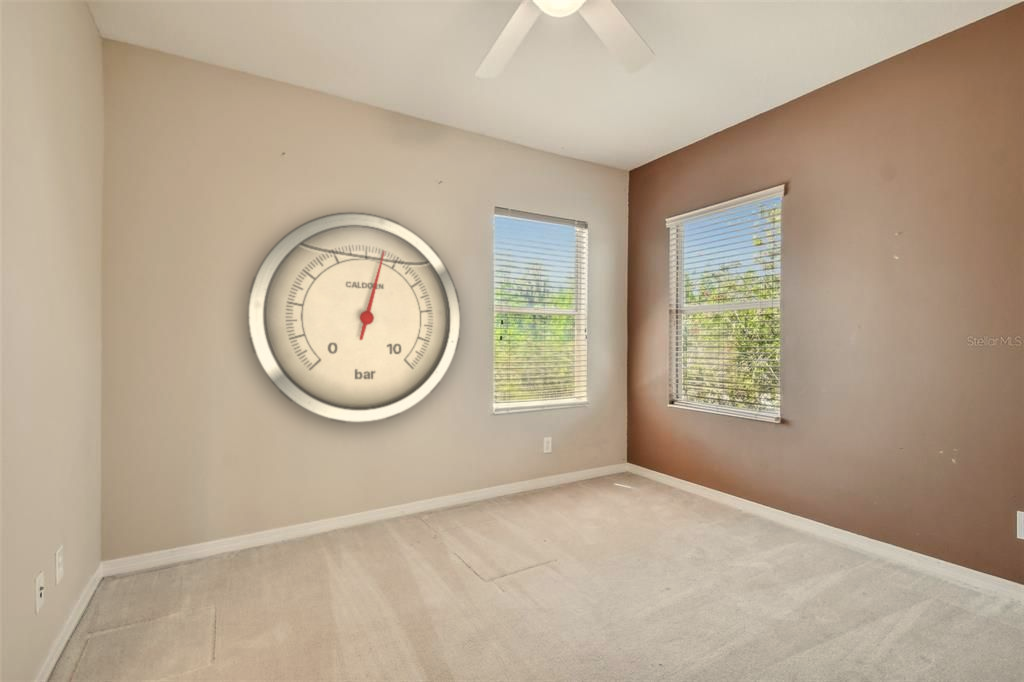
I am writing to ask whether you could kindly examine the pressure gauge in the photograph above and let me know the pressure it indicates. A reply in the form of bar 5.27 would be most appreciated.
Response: bar 5.5
